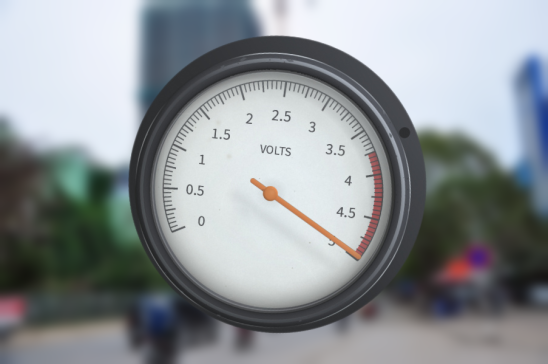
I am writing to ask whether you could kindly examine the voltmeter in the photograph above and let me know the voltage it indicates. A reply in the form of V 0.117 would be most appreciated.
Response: V 4.95
